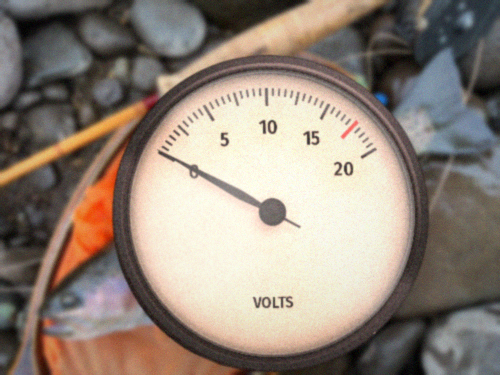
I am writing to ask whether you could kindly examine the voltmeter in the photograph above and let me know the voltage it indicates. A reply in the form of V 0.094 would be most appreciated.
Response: V 0
